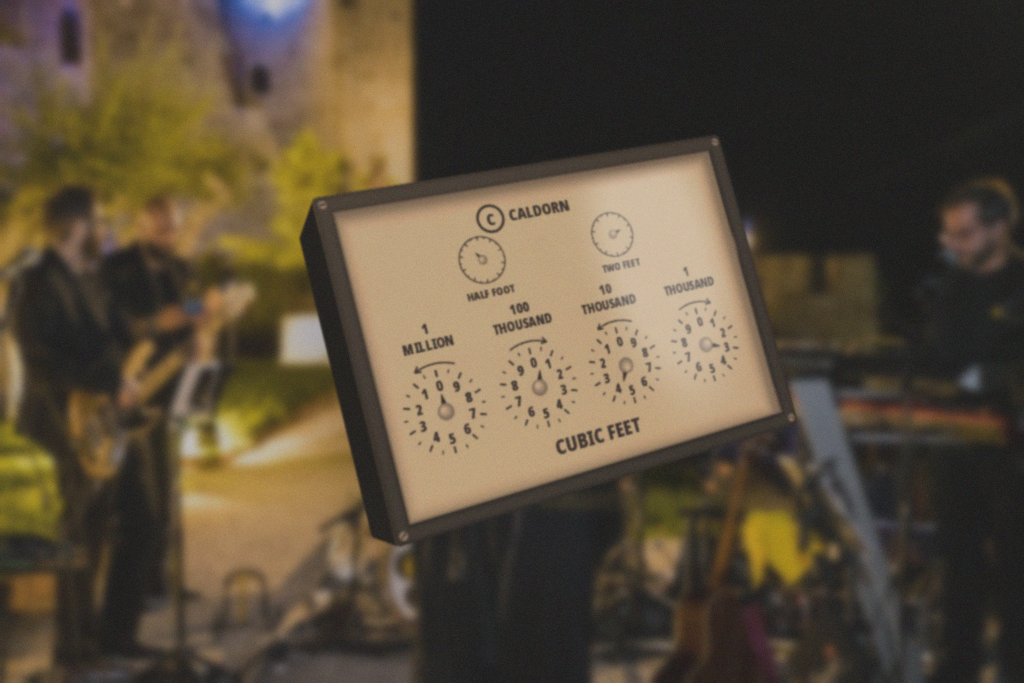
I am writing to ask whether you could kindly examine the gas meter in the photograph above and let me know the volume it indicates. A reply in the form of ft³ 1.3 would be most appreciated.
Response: ft³ 4300
